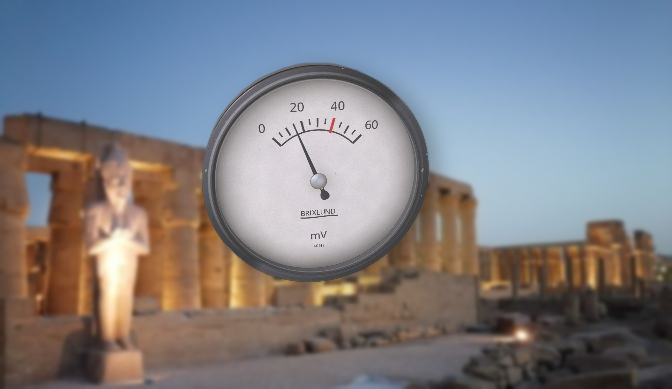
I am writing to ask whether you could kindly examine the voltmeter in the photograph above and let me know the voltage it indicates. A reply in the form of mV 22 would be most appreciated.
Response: mV 15
